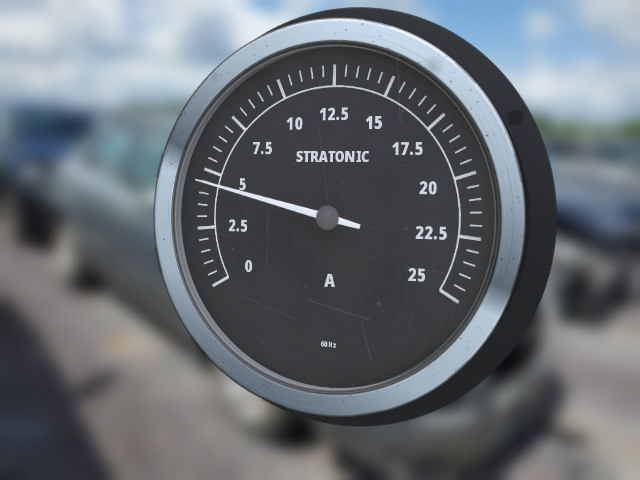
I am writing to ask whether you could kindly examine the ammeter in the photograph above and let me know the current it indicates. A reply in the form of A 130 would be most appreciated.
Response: A 4.5
